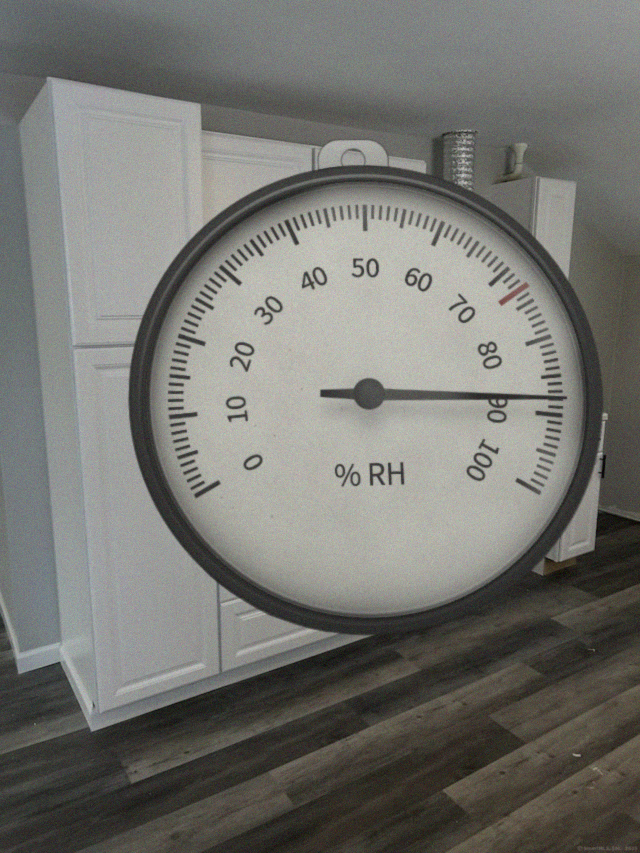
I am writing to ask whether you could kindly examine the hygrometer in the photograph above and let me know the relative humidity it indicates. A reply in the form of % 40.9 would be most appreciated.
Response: % 88
